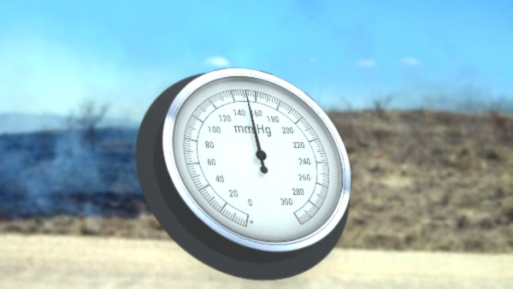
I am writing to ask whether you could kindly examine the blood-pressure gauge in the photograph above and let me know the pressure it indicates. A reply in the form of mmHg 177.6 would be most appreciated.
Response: mmHg 150
